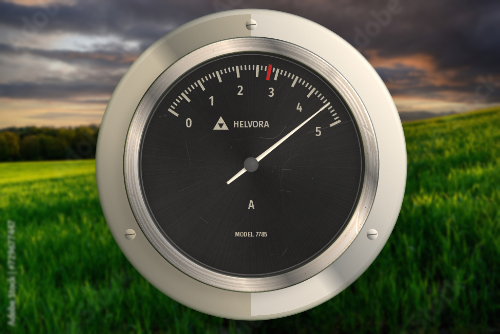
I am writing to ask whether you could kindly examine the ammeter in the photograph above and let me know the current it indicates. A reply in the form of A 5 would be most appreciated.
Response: A 4.5
